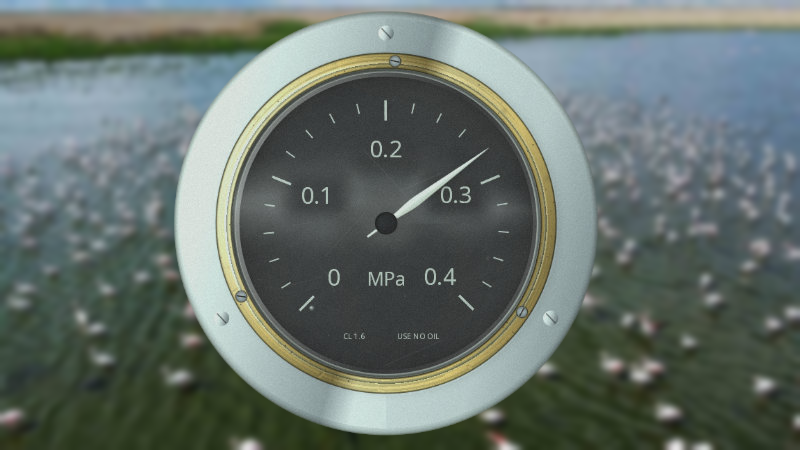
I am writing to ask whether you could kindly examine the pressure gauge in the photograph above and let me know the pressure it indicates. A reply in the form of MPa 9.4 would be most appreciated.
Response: MPa 0.28
